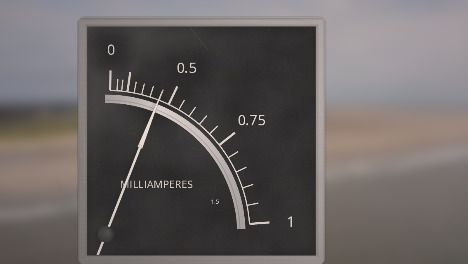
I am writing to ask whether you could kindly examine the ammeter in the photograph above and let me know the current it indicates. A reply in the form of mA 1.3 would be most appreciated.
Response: mA 0.45
